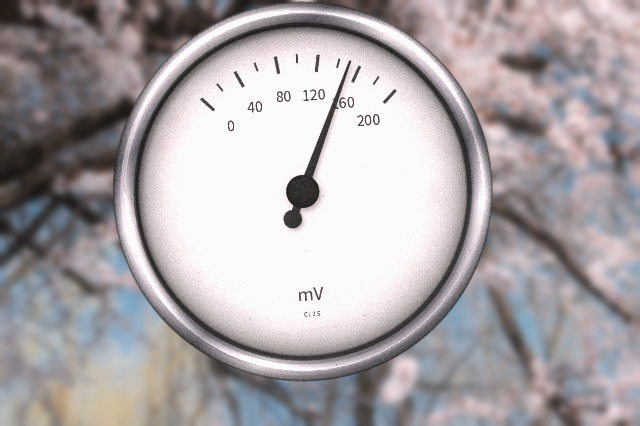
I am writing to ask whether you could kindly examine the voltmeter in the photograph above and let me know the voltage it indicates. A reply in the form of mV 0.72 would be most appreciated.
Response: mV 150
